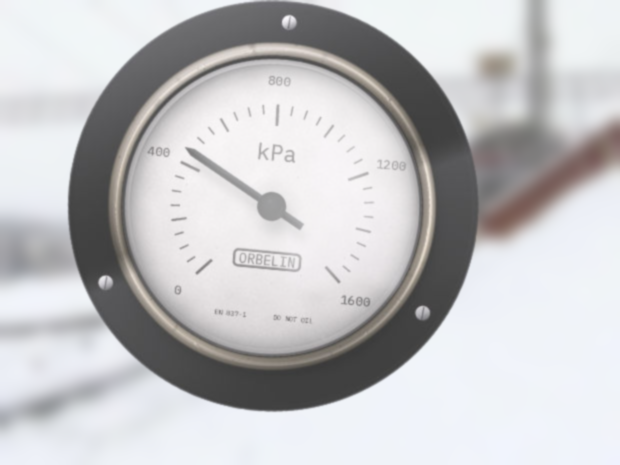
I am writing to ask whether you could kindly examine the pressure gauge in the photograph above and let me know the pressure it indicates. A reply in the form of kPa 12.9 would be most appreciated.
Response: kPa 450
